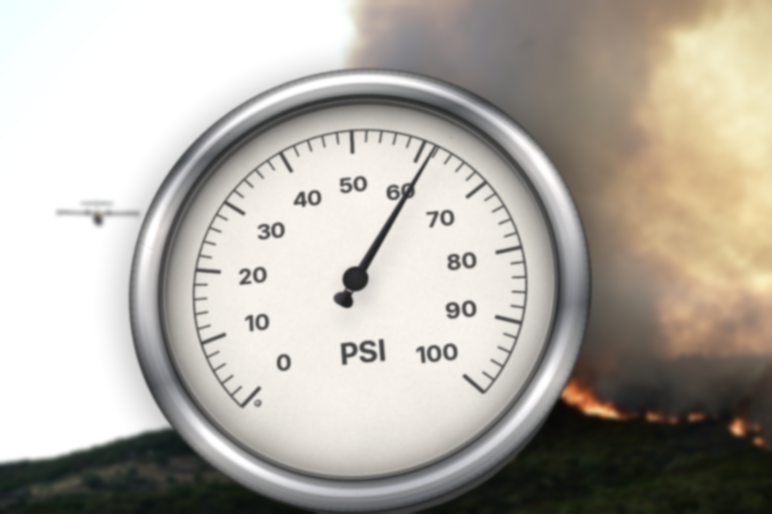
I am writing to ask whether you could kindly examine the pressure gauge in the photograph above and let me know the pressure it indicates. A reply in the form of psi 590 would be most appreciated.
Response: psi 62
